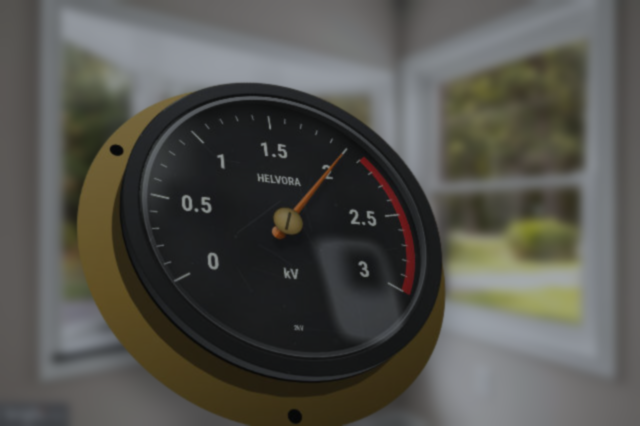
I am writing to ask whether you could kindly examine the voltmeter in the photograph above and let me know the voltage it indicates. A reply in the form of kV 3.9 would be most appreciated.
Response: kV 2
